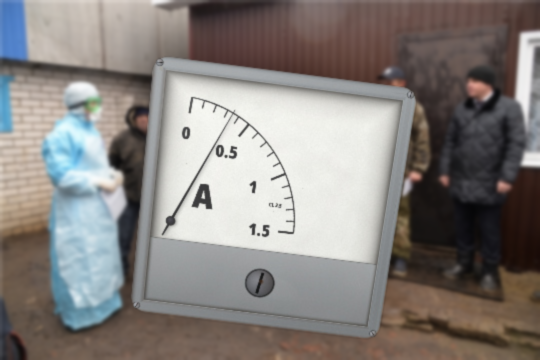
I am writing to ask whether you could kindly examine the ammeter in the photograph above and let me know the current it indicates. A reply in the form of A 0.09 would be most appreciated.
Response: A 0.35
